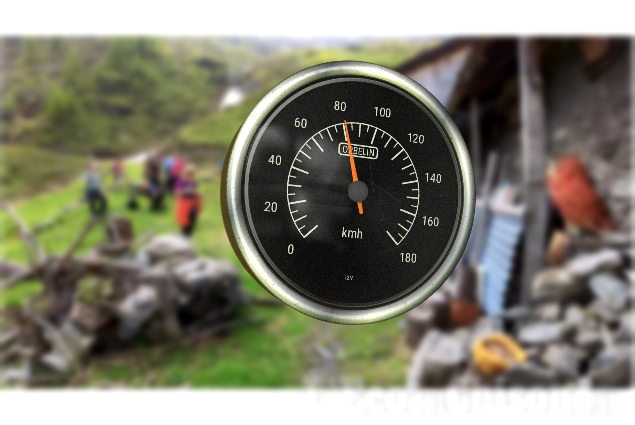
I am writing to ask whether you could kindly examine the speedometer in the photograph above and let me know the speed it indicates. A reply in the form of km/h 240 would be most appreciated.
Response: km/h 80
